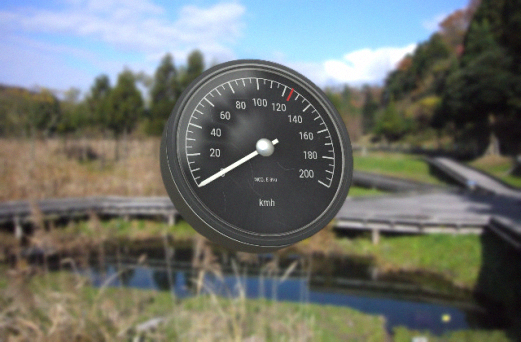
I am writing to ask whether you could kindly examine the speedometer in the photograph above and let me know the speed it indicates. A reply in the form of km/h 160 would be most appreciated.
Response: km/h 0
